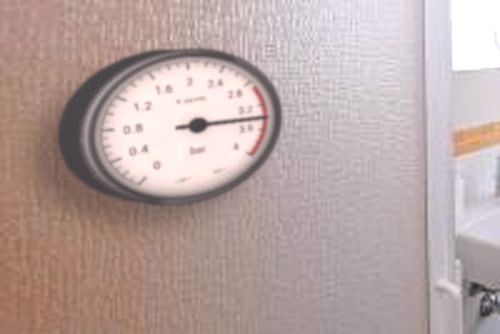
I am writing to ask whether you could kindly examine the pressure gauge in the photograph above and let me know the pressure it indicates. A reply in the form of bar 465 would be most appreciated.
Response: bar 3.4
